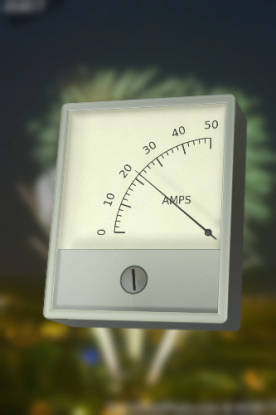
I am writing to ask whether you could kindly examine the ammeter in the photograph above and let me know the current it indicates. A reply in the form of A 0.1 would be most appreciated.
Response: A 22
